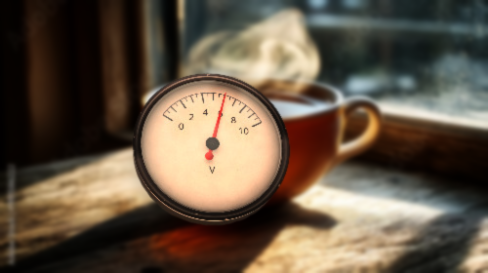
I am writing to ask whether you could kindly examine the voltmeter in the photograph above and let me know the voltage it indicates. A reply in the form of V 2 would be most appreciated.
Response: V 6
